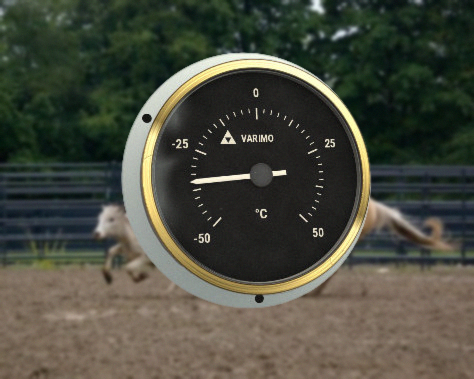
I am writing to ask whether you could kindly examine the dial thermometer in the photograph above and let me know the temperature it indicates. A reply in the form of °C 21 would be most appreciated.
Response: °C -35
